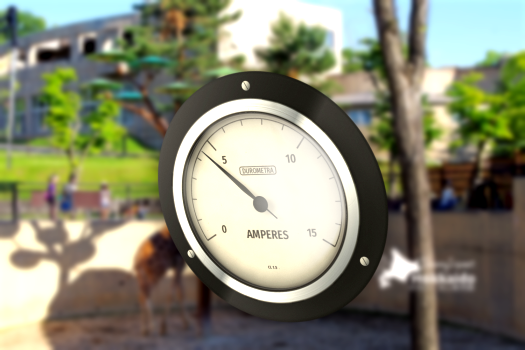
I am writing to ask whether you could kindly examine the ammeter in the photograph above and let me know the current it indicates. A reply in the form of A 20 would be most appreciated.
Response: A 4.5
